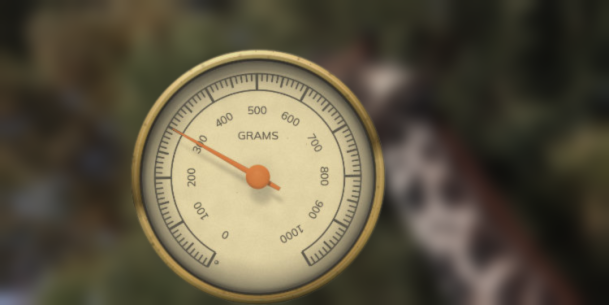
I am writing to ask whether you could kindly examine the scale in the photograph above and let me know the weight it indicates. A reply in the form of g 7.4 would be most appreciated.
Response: g 300
